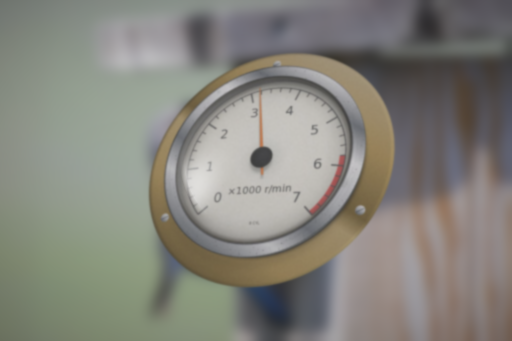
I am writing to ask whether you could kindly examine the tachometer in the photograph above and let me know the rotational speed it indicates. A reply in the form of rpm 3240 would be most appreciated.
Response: rpm 3200
